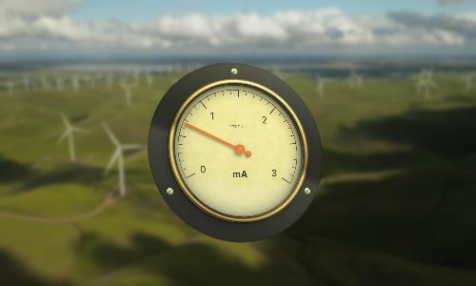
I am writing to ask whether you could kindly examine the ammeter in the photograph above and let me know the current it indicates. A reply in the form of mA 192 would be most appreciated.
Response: mA 0.65
